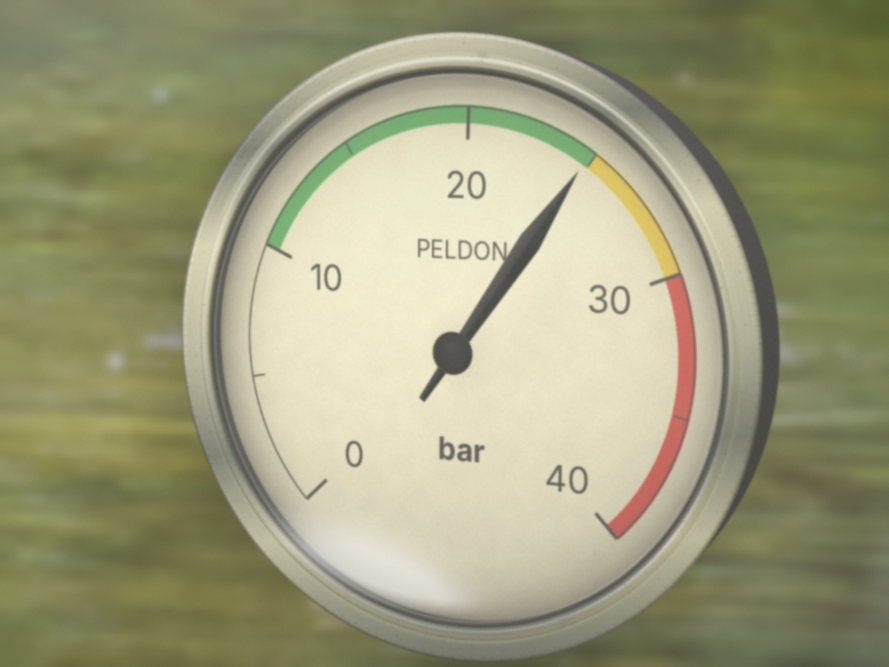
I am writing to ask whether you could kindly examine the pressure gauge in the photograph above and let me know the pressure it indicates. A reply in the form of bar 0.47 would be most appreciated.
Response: bar 25
